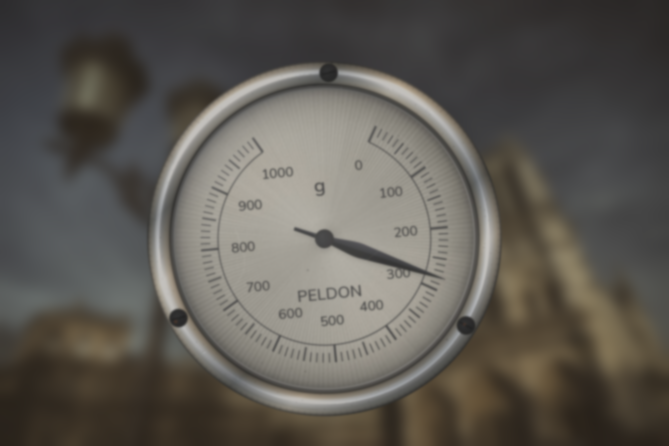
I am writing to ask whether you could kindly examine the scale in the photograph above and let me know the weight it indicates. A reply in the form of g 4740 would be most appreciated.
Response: g 280
